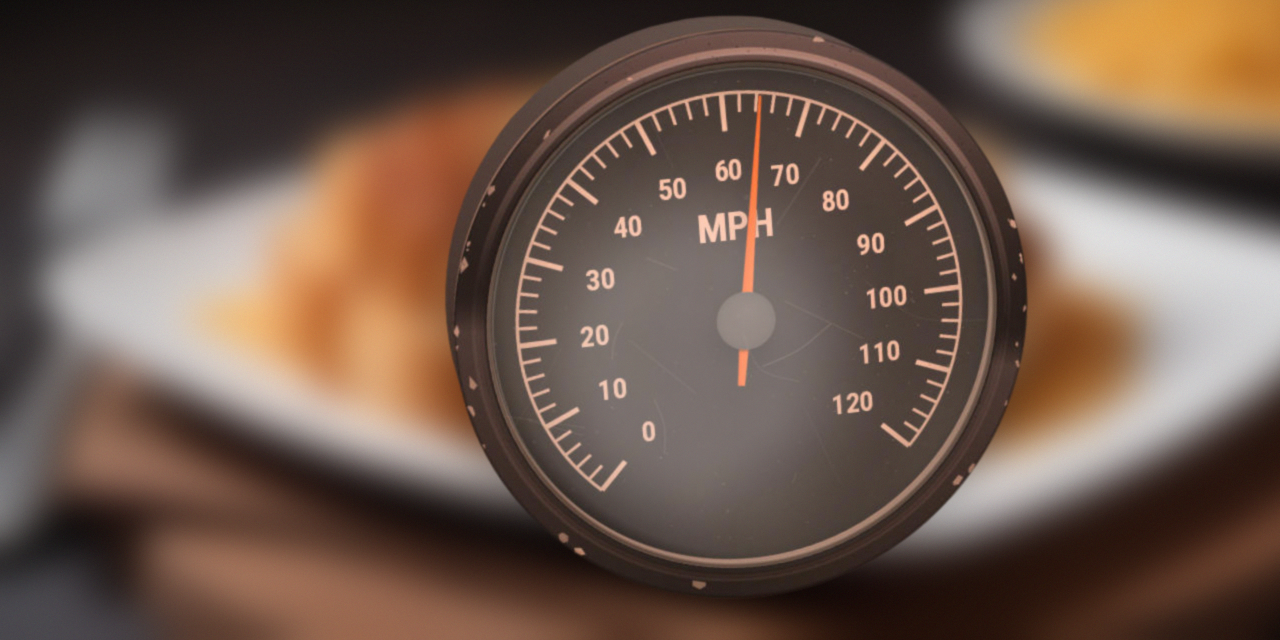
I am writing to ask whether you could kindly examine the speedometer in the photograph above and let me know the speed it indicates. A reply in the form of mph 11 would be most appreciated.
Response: mph 64
